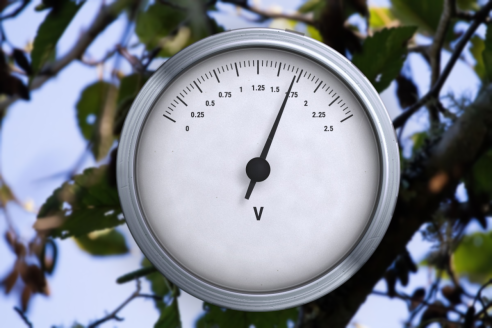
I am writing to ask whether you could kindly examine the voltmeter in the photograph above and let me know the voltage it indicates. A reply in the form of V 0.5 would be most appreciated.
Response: V 1.7
